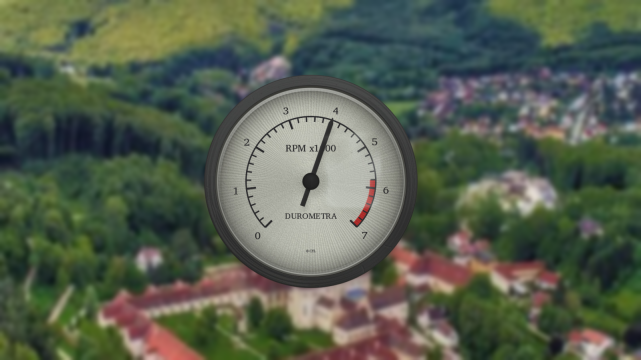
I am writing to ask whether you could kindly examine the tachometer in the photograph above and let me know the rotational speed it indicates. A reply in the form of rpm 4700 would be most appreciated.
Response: rpm 4000
